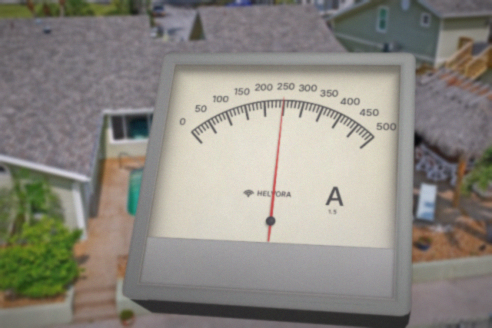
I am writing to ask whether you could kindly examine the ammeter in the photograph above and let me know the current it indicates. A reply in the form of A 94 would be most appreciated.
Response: A 250
